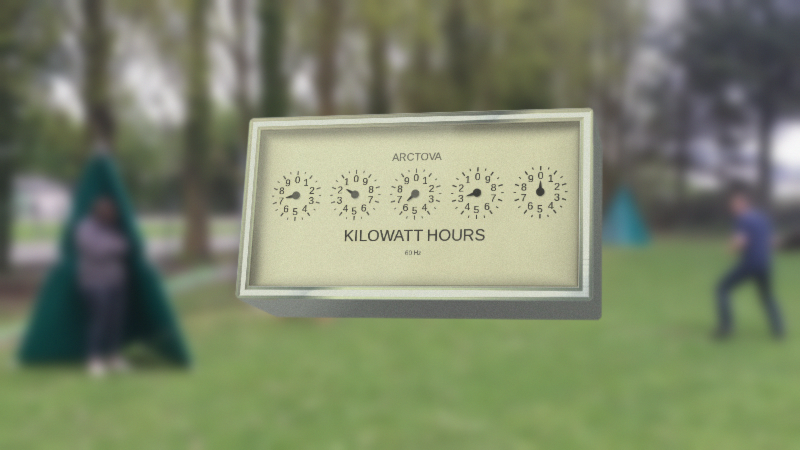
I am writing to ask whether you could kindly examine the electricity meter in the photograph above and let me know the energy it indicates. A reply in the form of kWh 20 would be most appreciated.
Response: kWh 71630
